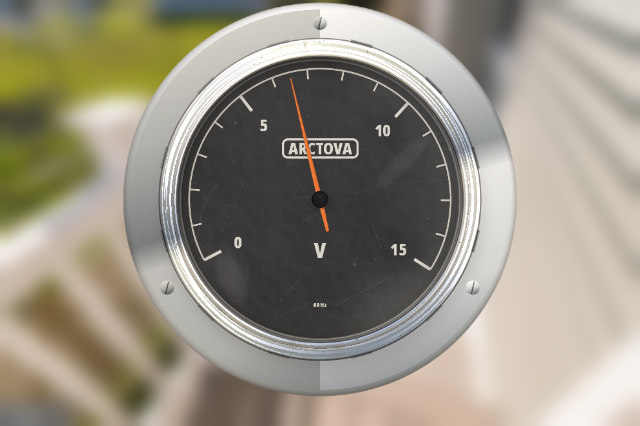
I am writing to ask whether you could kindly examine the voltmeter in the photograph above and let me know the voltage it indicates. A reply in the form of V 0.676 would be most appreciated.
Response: V 6.5
